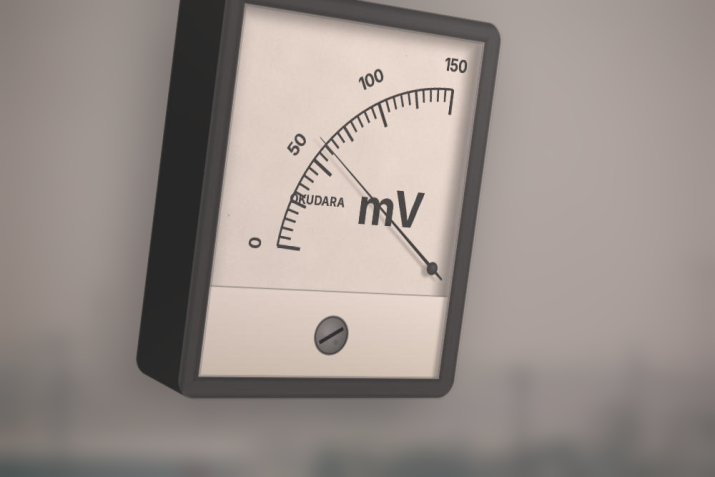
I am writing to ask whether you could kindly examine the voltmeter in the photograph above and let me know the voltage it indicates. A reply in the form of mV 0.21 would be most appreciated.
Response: mV 60
